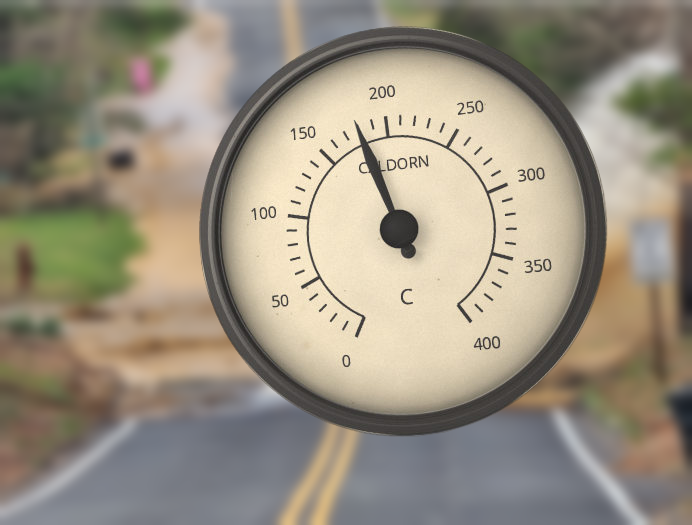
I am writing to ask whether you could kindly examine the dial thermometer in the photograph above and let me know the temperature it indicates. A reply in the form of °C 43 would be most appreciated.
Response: °C 180
